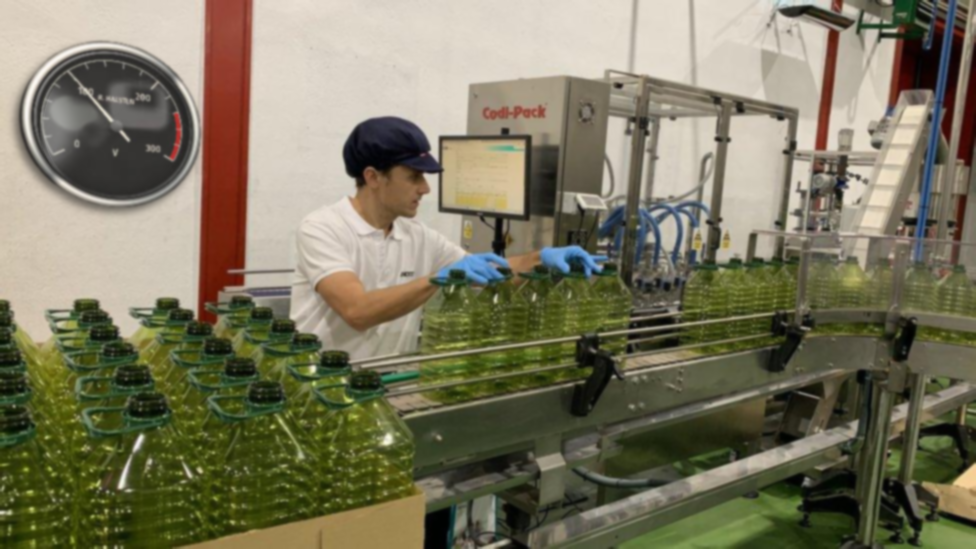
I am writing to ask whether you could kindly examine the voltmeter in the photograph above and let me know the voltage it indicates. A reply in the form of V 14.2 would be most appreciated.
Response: V 100
